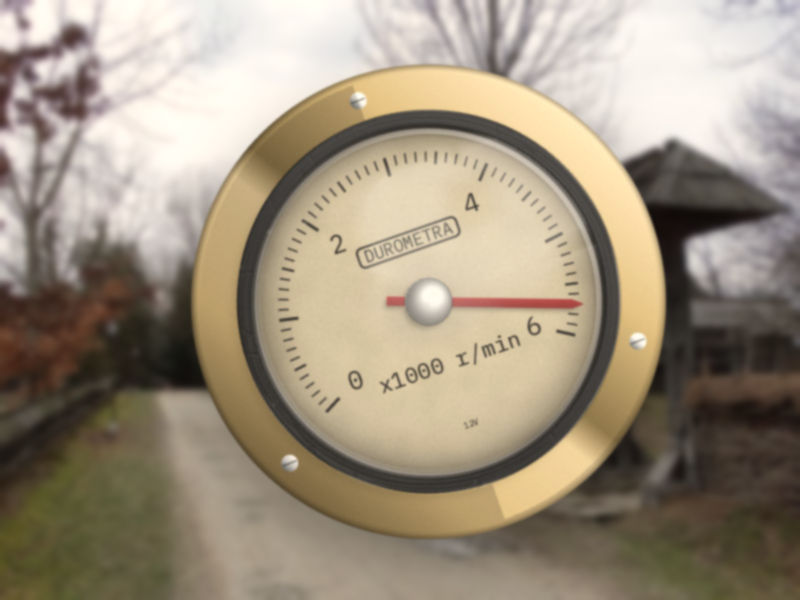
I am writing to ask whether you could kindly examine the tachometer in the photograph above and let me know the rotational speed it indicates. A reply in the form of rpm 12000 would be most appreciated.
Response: rpm 5700
